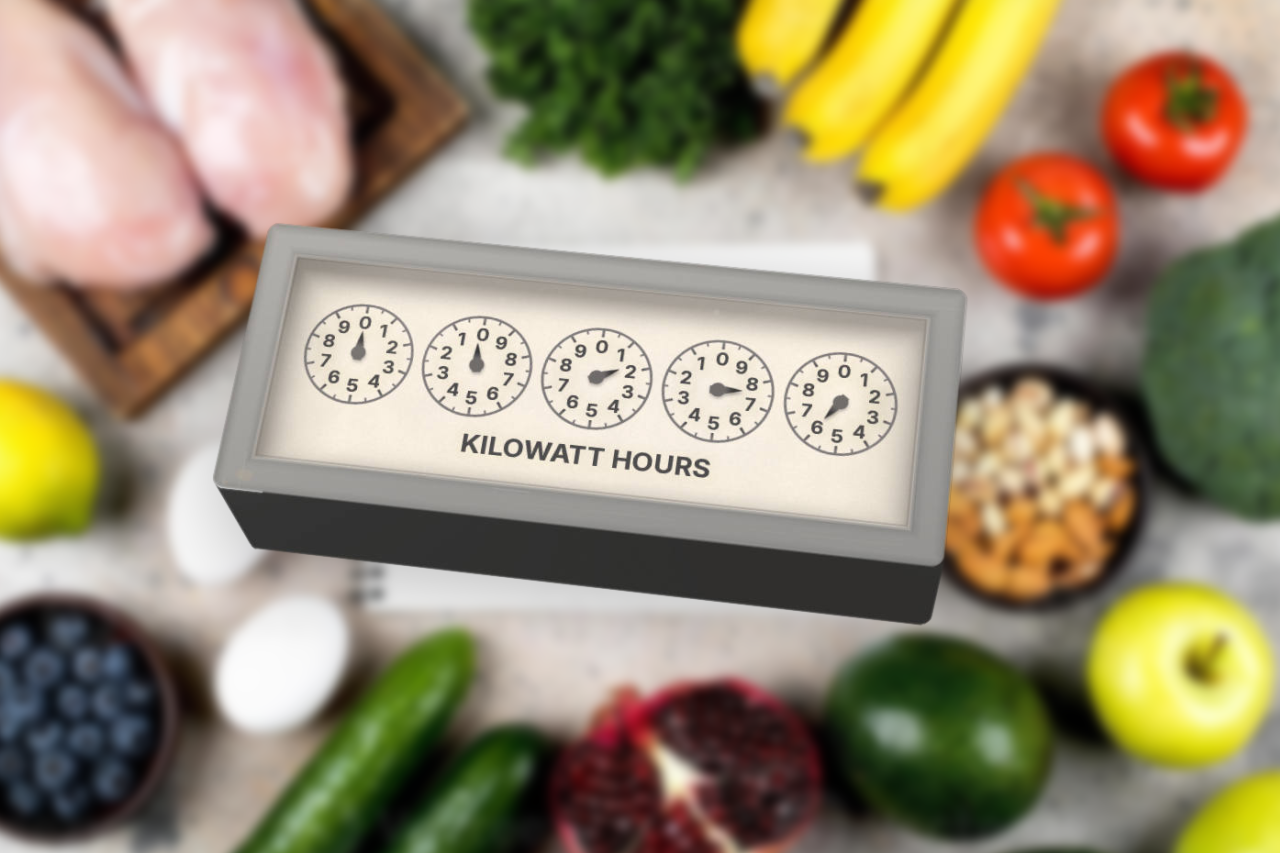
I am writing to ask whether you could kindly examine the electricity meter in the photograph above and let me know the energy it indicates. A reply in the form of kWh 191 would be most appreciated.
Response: kWh 176
